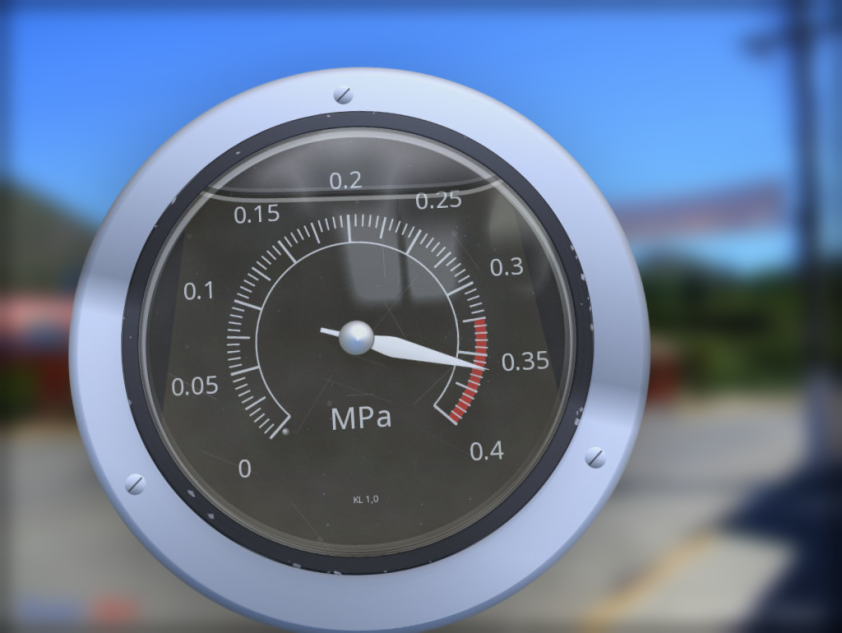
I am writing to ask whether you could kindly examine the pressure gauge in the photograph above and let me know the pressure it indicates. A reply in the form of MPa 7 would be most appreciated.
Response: MPa 0.36
